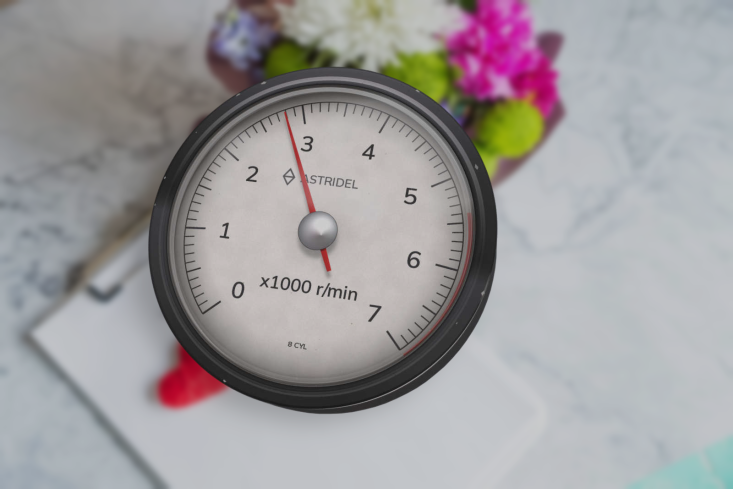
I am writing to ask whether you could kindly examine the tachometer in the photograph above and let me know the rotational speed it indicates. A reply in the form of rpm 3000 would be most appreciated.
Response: rpm 2800
